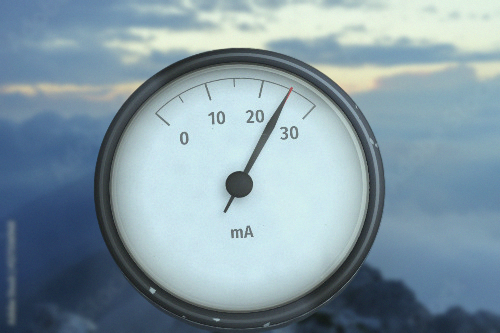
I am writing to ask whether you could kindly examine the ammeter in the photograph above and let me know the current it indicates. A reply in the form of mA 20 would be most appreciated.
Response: mA 25
